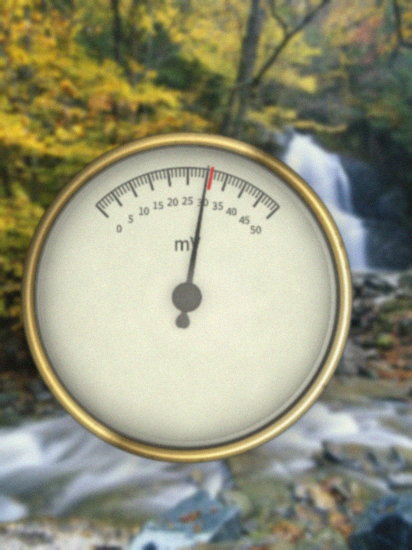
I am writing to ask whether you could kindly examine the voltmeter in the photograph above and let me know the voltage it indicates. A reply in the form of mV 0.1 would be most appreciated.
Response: mV 30
